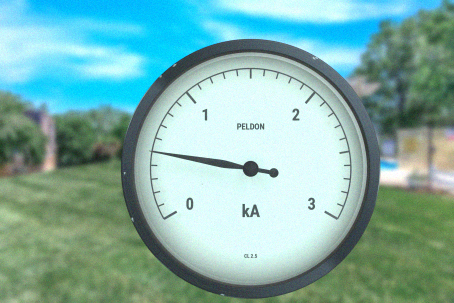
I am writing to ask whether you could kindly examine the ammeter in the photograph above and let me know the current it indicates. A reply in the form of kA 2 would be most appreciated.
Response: kA 0.5
